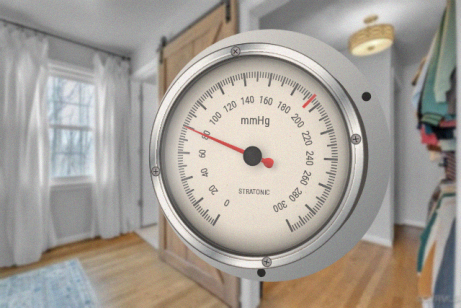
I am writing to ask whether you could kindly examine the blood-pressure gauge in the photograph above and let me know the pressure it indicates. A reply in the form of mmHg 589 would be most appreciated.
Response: mmHg 80
